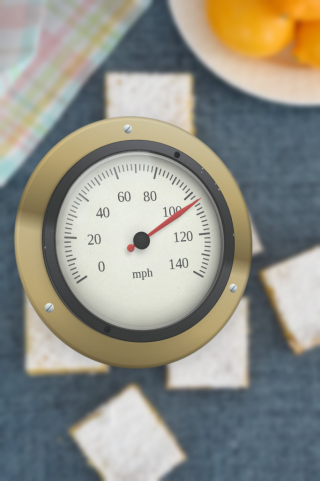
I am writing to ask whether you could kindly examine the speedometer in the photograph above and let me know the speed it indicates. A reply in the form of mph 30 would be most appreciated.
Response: mph 104
